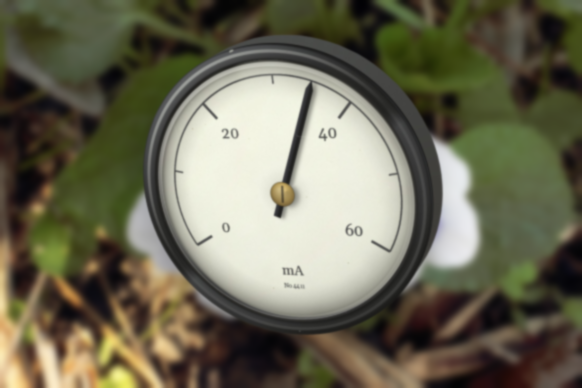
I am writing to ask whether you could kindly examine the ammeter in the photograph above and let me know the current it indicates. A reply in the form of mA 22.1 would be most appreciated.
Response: mA 35
